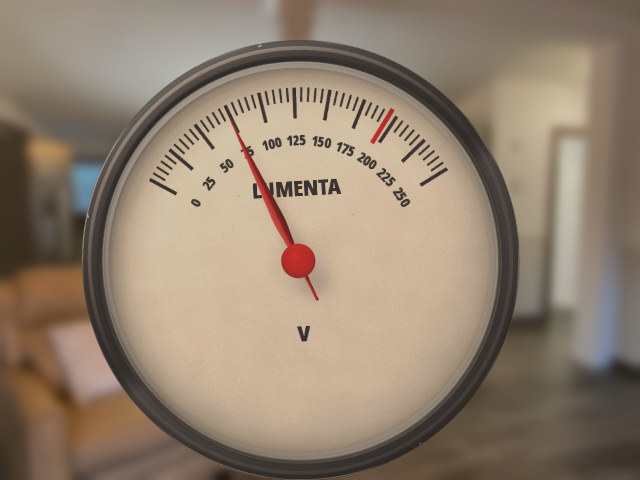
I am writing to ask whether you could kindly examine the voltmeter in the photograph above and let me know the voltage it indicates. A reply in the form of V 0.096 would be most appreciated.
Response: V 75
